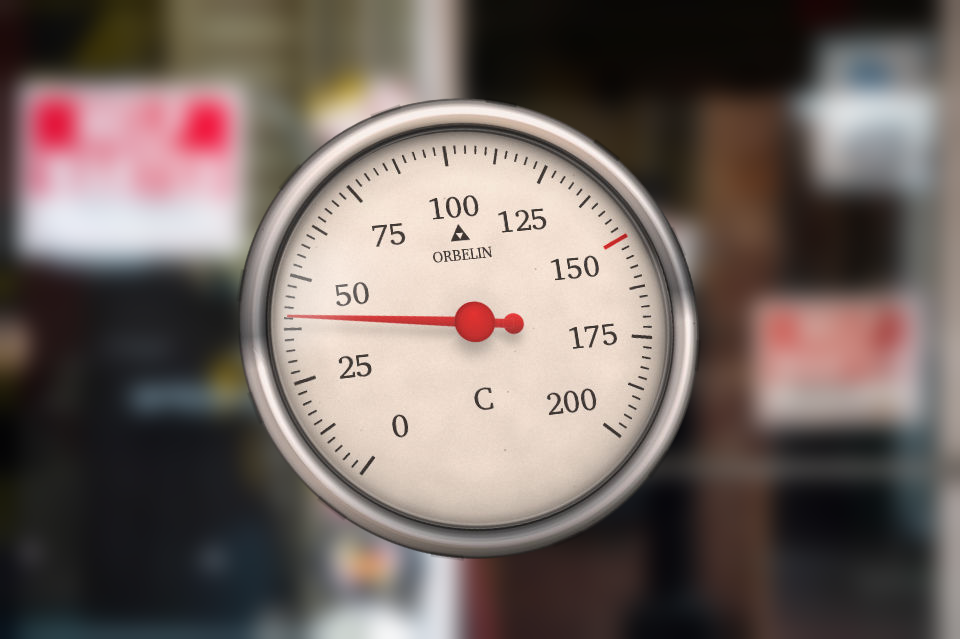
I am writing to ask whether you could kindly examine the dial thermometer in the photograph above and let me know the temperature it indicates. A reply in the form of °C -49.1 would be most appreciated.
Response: °C 40
